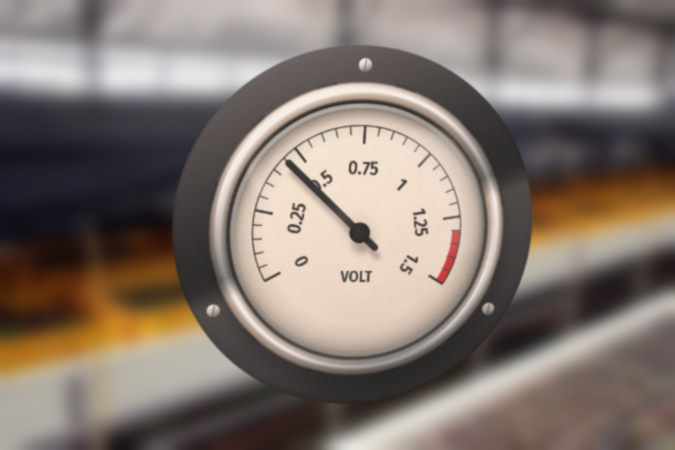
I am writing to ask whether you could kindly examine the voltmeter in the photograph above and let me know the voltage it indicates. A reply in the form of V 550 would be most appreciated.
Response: V 0.45
